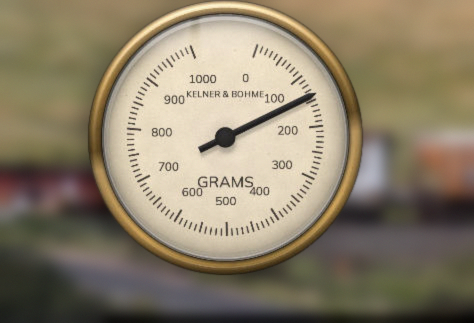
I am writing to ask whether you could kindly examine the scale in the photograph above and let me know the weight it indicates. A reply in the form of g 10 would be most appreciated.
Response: g 140
